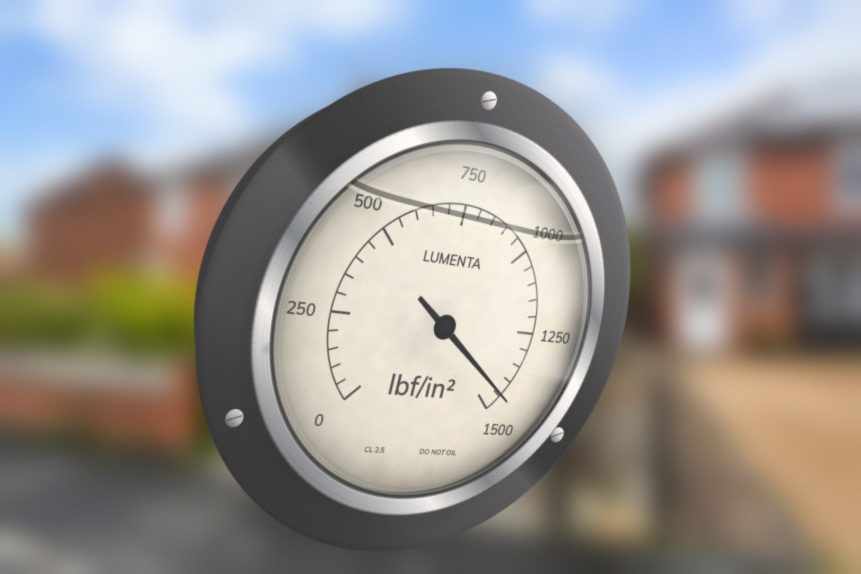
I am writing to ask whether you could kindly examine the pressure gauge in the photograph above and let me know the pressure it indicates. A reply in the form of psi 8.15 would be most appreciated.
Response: psi 1450
